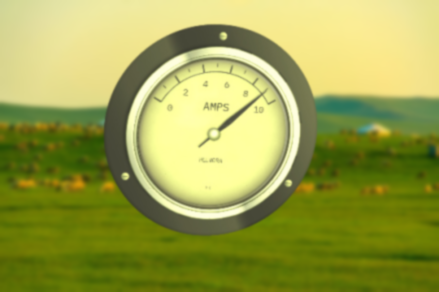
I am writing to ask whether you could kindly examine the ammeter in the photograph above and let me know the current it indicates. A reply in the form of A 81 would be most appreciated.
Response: A 9
